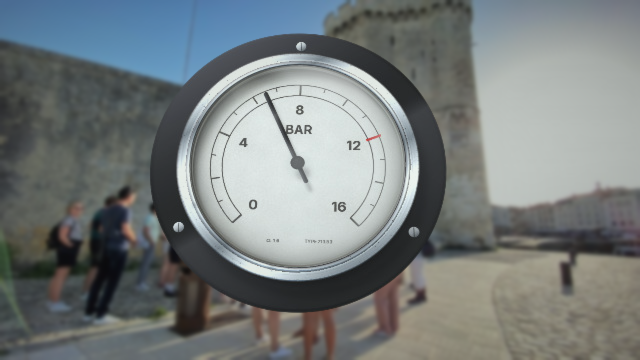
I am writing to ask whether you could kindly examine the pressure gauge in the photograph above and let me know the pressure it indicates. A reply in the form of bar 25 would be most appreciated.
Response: bar 6.5
